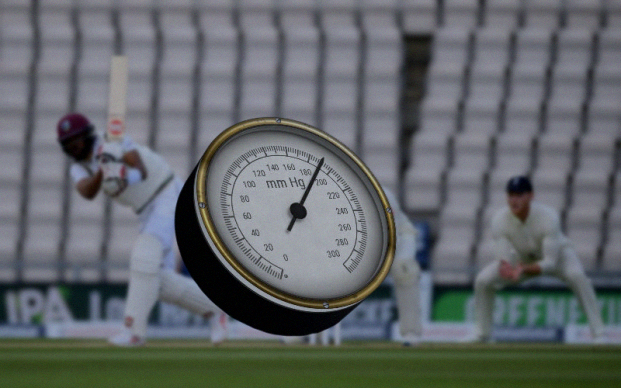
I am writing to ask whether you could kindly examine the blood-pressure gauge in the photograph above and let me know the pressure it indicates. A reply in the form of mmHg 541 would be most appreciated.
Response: mmHg 190
